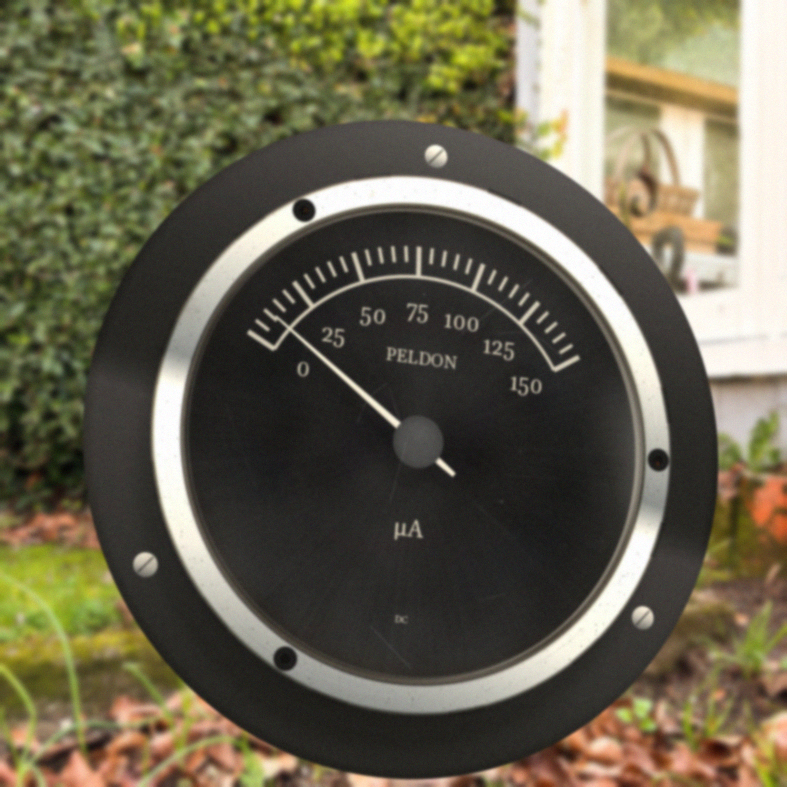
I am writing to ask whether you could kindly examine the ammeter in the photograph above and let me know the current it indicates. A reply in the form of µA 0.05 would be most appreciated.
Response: µA 10
